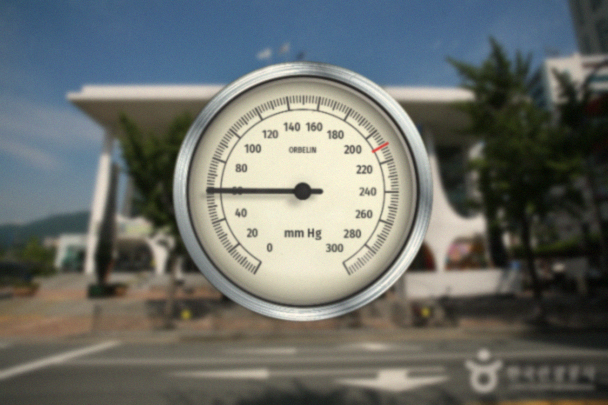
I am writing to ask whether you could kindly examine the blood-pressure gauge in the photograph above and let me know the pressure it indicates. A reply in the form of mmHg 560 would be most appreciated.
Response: mmHg 60
